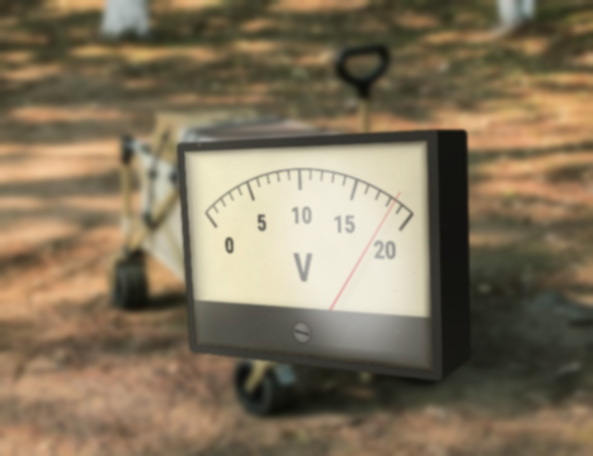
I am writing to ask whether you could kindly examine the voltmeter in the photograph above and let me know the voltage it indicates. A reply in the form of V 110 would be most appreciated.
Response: V 18.5
